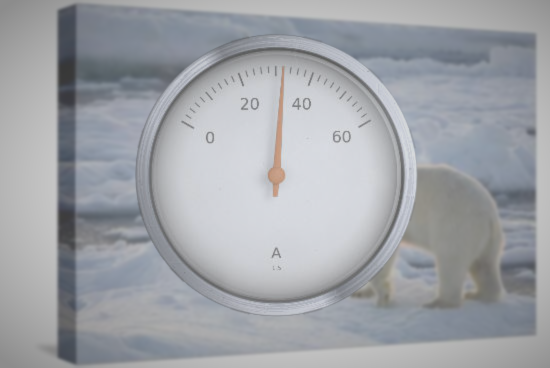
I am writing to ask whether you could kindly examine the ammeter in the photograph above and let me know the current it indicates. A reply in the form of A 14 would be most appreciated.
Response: A 32
